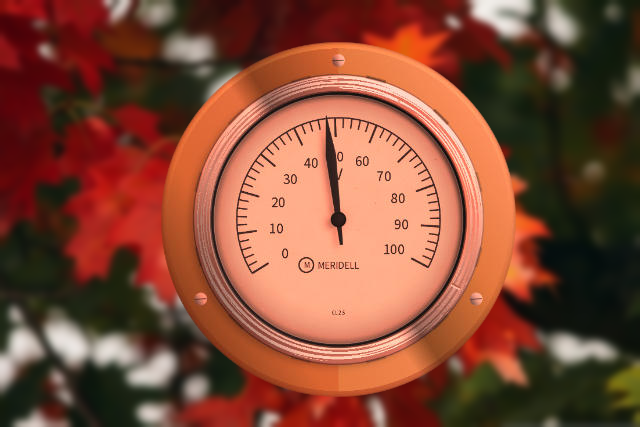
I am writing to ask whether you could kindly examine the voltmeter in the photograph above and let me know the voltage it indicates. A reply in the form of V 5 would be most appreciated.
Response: V 48
